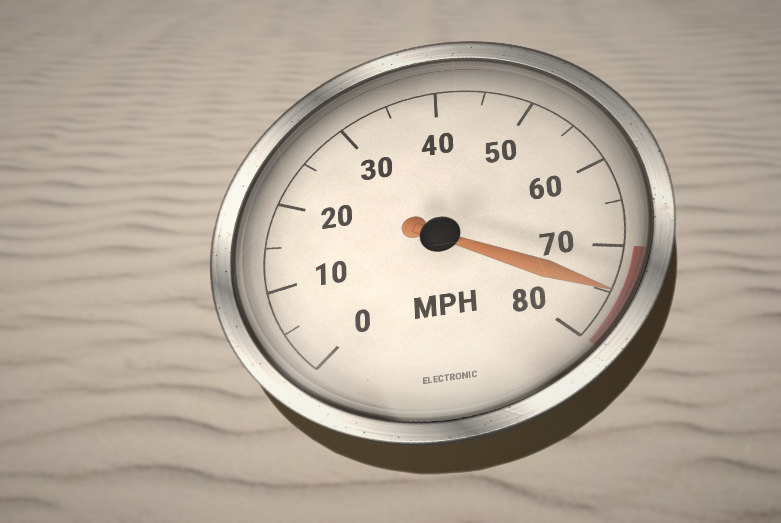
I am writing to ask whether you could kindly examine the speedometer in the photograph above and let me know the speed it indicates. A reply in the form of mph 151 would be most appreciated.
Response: mph 75
